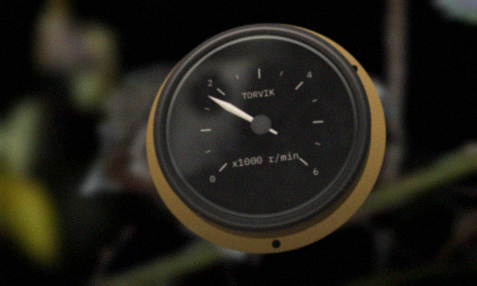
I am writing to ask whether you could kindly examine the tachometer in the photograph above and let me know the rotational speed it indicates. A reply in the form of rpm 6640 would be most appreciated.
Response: rpm 1750
